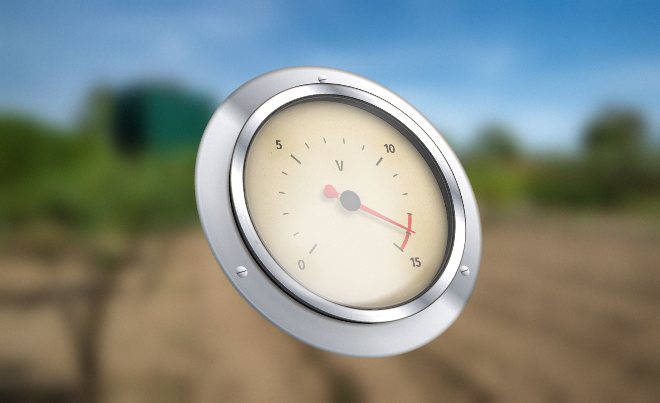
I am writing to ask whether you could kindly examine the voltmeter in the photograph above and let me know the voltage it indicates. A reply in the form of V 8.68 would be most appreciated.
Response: V 14
